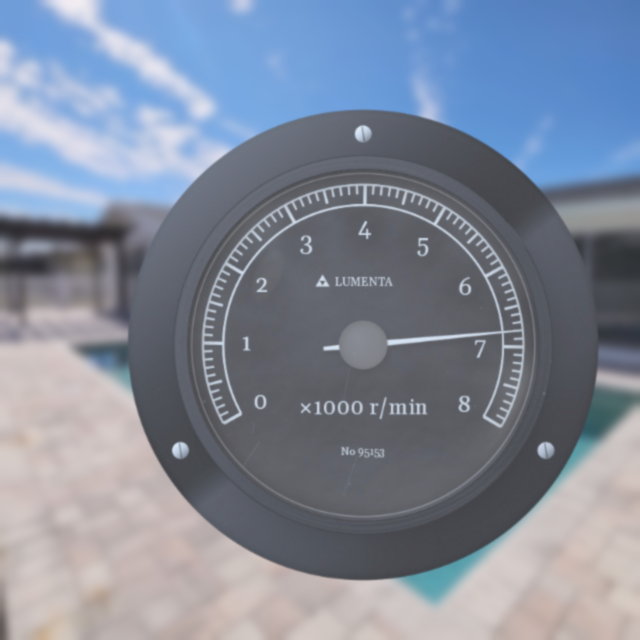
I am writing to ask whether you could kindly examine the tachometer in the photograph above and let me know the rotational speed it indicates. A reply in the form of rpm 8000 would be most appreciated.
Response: rpm 6800
